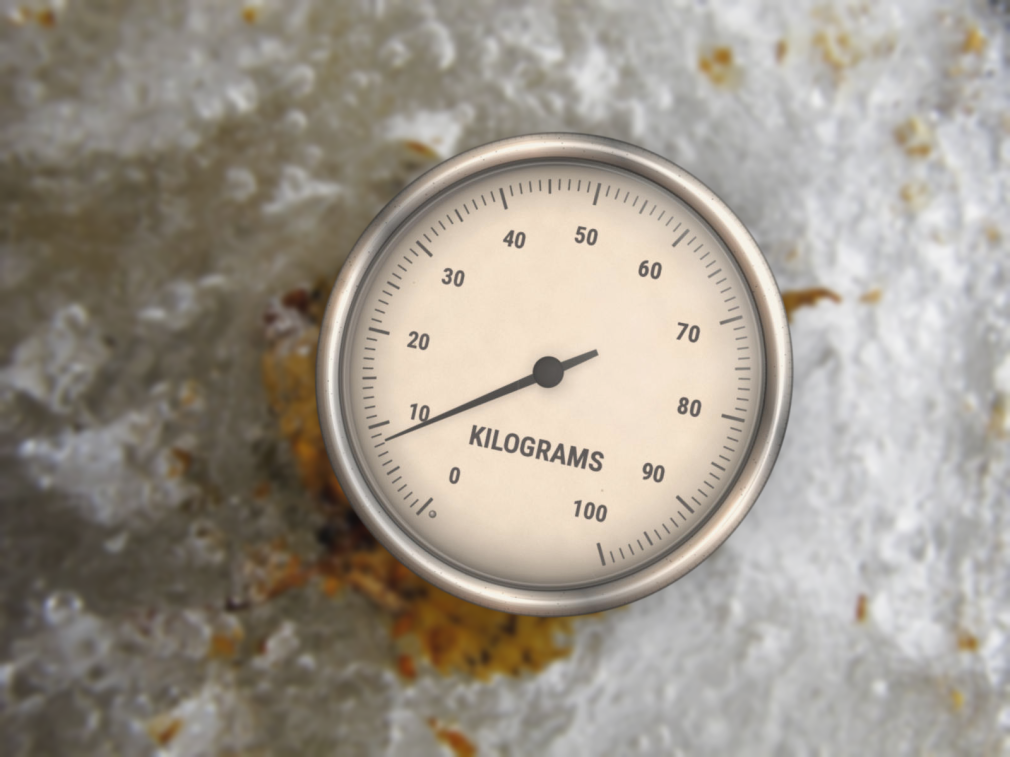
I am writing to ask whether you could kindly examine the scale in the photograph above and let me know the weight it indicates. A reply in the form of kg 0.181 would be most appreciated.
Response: kg 8
